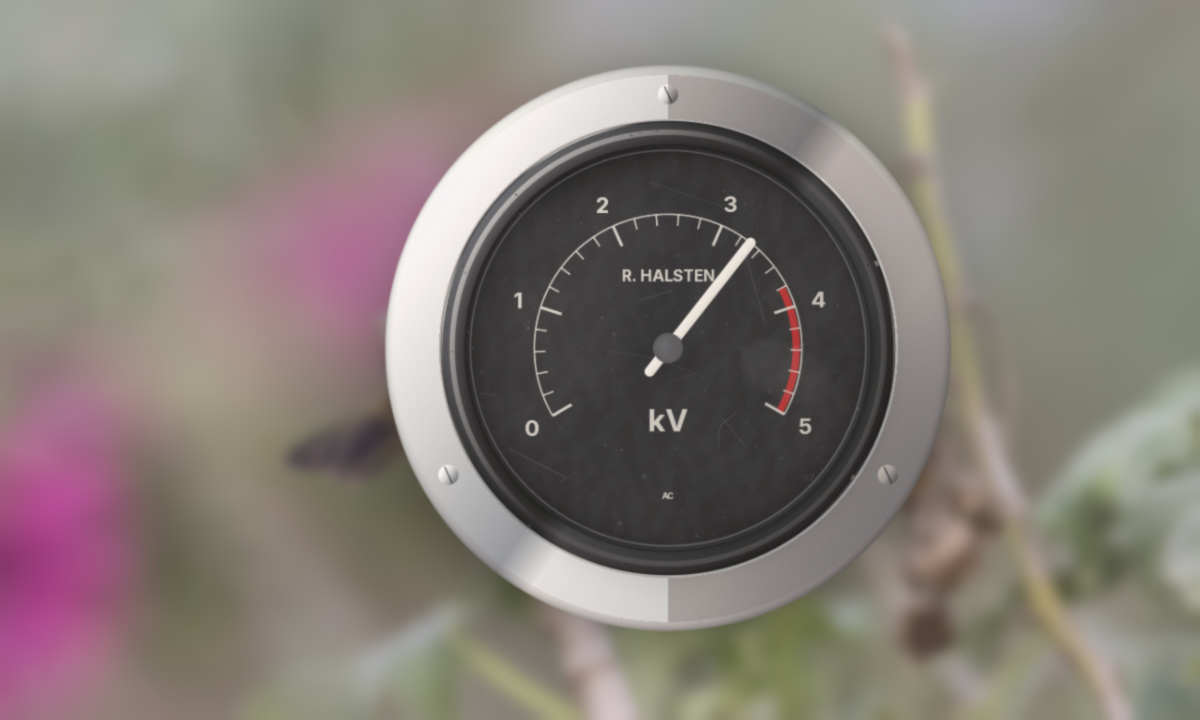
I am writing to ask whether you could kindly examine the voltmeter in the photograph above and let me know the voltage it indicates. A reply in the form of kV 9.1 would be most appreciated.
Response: kV 3.3
